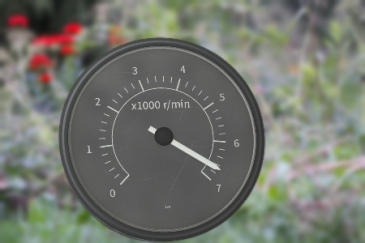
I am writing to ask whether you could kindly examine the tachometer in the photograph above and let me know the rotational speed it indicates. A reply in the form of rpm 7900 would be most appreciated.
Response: rpm 6700
